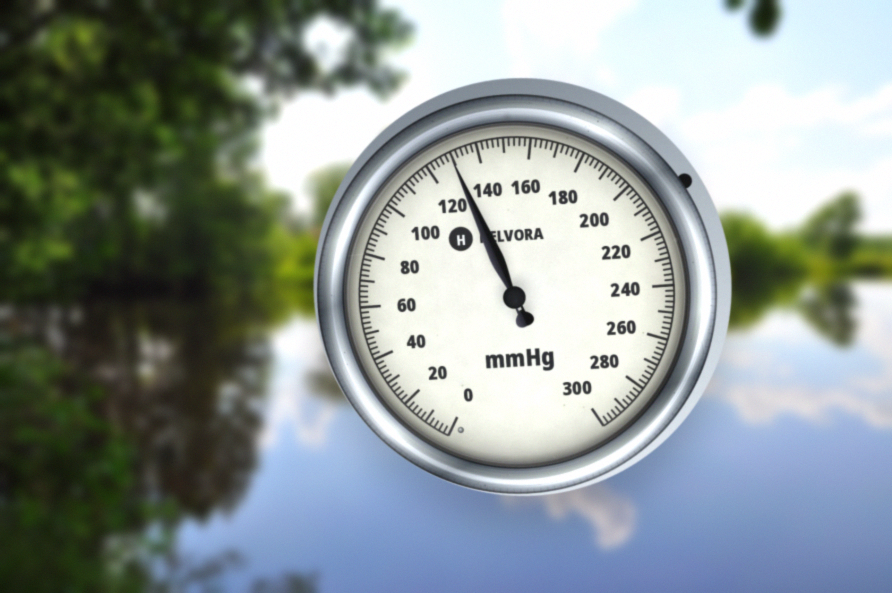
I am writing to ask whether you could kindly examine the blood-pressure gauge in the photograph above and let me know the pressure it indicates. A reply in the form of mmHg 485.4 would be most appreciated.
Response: mmHg 130
